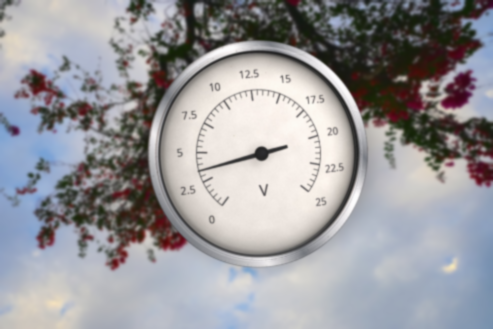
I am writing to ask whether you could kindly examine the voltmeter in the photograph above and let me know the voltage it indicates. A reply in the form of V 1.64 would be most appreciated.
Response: V 3.5
